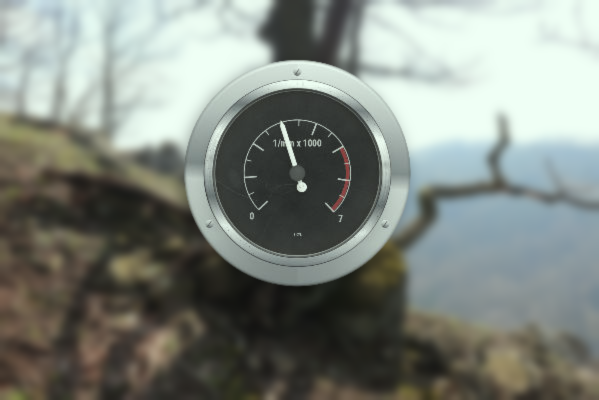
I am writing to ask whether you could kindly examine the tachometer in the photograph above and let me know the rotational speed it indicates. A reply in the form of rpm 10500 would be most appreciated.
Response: rpm 3000
